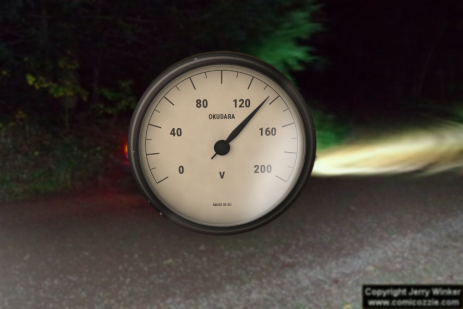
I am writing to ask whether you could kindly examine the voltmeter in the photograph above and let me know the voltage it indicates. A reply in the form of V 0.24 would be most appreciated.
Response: V 135
